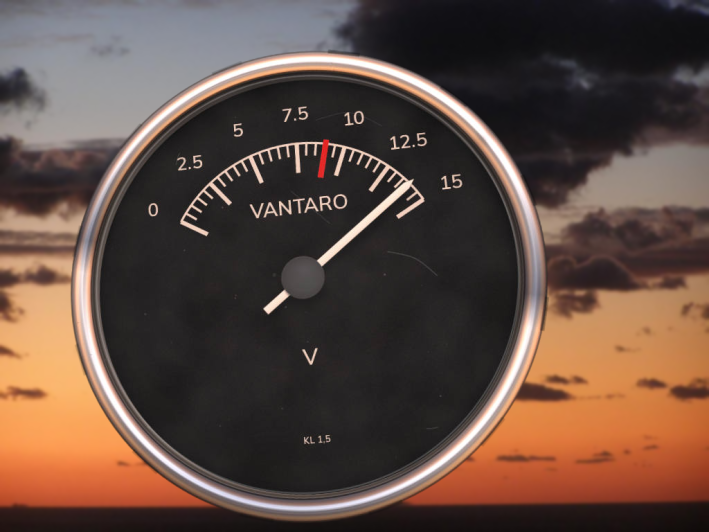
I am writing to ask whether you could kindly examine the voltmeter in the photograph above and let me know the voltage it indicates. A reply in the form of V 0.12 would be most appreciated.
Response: V 14
